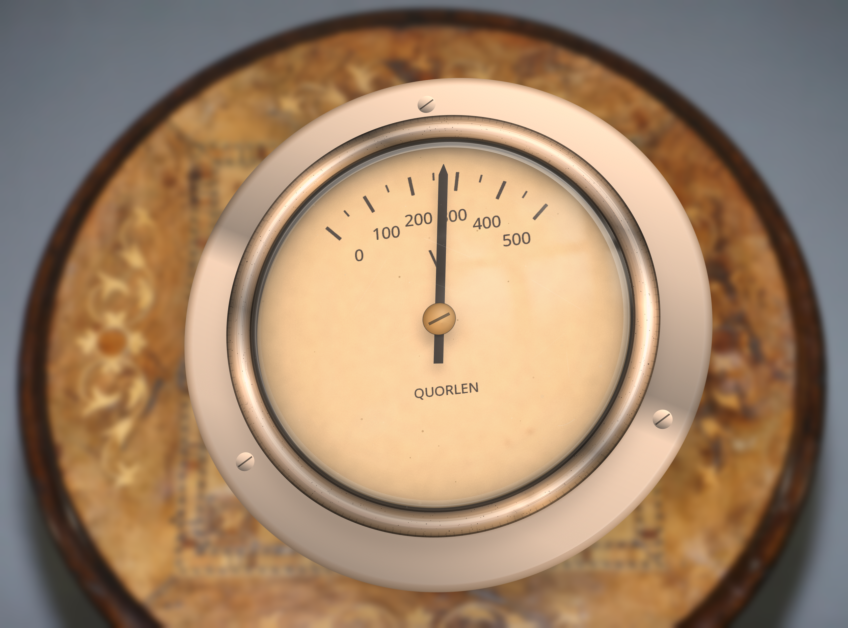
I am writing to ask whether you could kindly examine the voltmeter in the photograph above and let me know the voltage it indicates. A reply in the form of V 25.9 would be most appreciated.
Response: V 275
